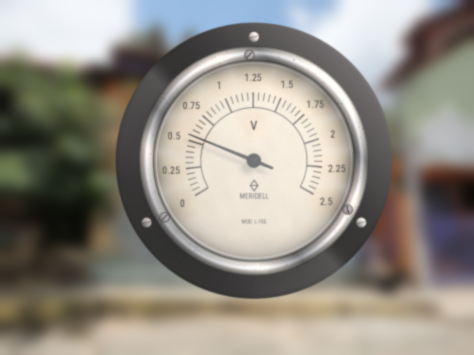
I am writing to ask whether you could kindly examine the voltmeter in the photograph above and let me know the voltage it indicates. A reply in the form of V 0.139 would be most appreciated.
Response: V 0.55
